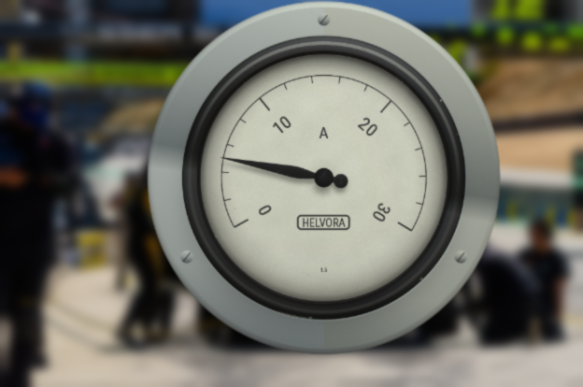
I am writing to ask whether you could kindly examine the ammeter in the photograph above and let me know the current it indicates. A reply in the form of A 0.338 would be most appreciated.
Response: A 5
